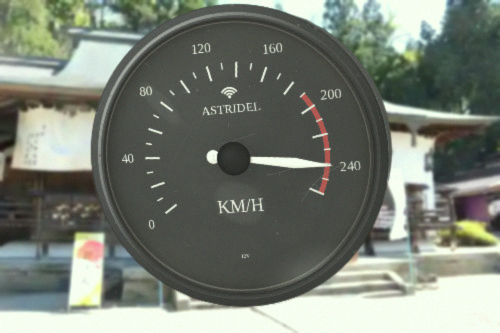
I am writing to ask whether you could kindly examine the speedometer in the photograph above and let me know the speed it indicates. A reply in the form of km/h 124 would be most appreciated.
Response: km/h 240
